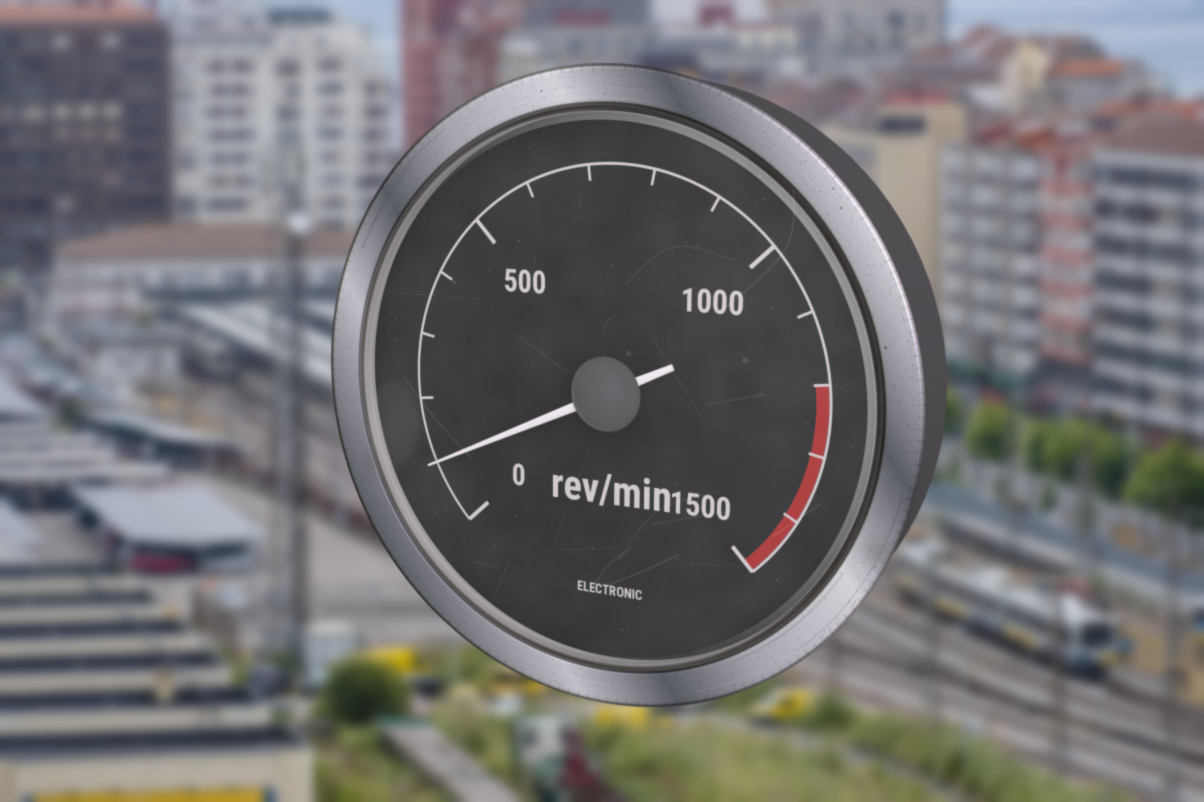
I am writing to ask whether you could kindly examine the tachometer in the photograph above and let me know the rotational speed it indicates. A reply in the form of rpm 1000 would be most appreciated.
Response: rpm 100
